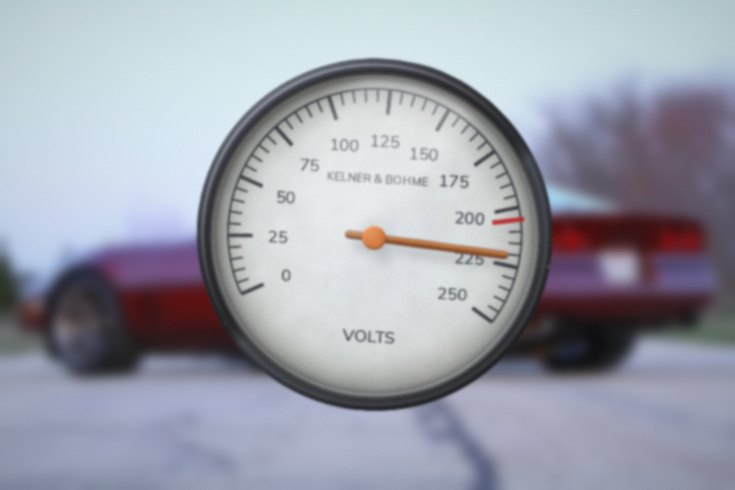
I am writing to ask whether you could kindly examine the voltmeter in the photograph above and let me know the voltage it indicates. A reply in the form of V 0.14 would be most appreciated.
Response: V 220
